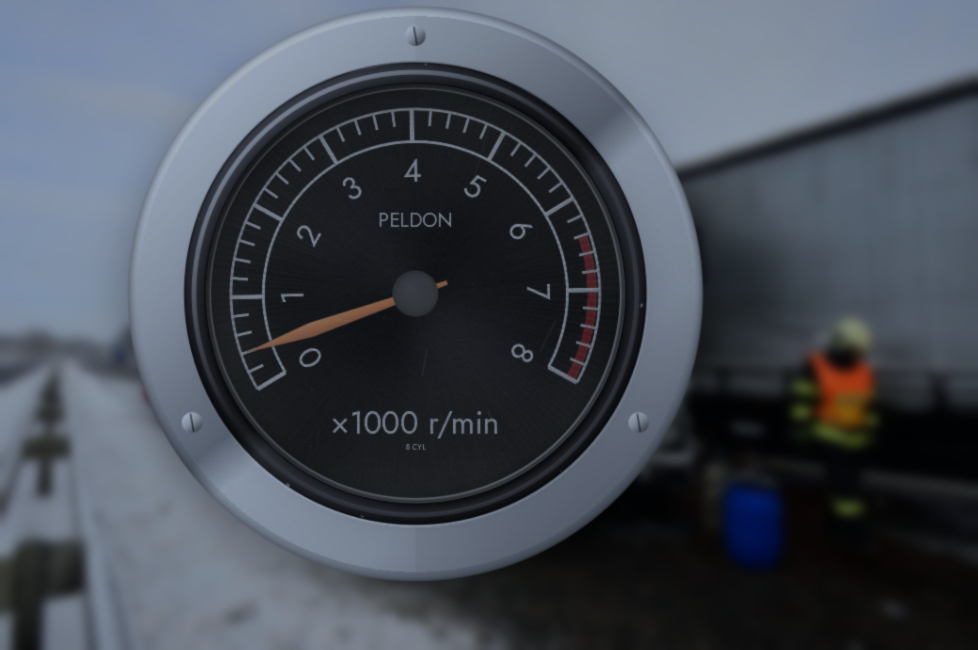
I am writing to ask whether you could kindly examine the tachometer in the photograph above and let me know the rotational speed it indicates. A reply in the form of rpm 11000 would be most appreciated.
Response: rpm 400
